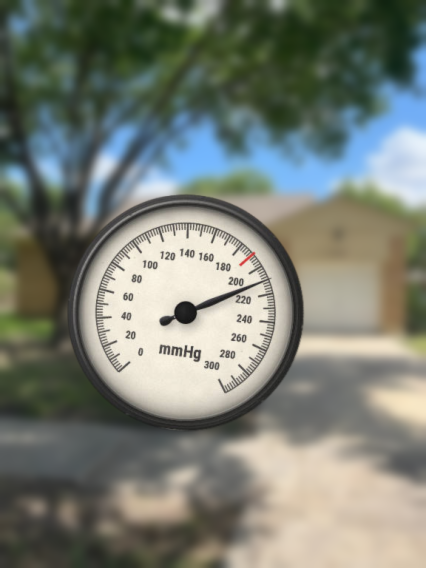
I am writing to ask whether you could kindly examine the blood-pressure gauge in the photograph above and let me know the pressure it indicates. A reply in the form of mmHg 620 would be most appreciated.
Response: mmHg 210
